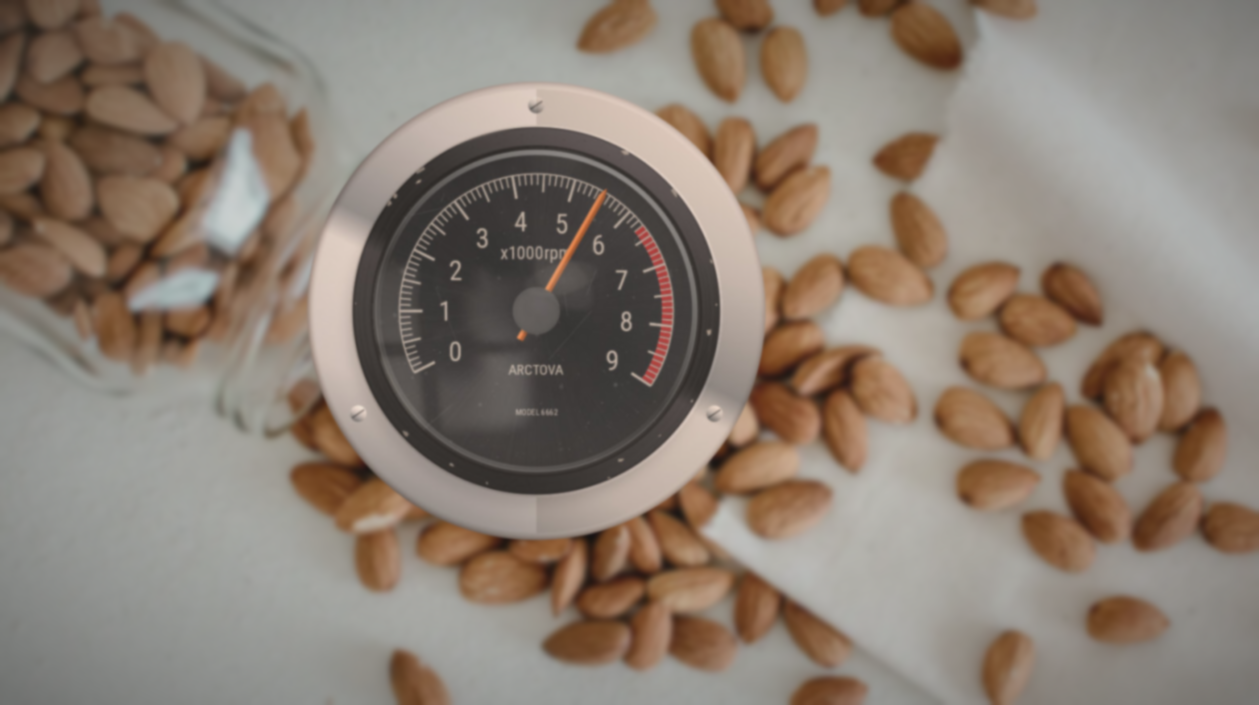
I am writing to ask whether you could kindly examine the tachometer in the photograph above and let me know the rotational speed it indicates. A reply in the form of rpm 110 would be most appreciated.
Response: rpm 5500
